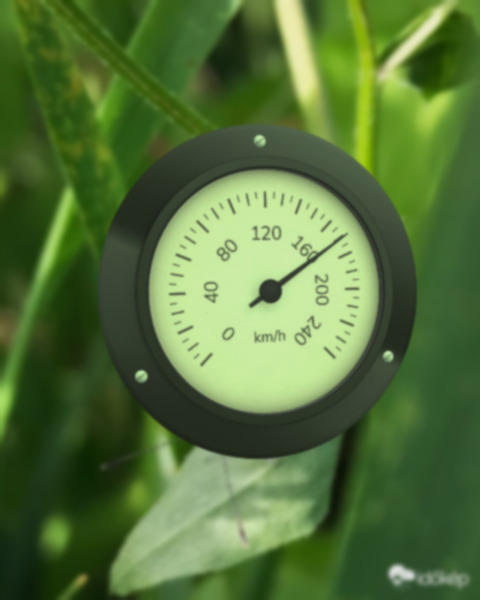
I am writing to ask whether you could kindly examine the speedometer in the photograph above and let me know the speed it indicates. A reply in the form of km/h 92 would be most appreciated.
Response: km/h 170
